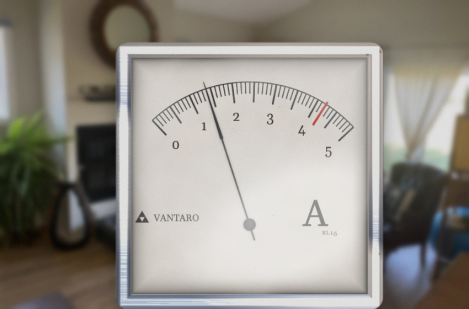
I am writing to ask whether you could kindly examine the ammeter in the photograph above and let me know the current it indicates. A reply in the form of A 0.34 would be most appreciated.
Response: A 1.4
